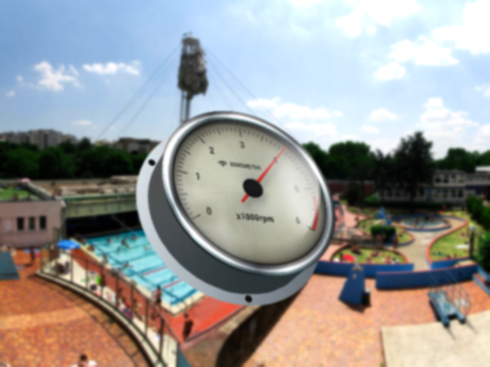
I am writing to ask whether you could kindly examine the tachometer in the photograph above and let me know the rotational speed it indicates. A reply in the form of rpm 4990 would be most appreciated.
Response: rpm 4000
